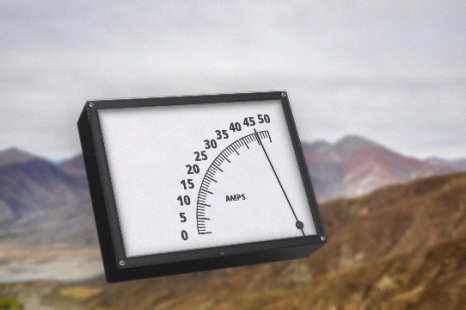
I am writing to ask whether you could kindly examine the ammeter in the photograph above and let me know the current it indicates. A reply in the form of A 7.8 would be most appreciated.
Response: A 45
